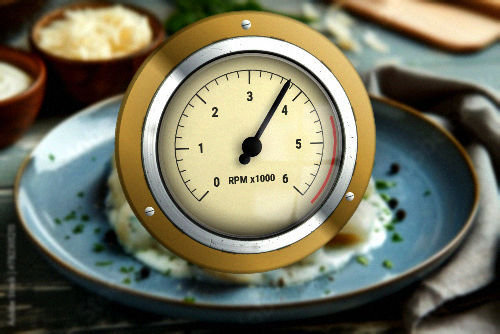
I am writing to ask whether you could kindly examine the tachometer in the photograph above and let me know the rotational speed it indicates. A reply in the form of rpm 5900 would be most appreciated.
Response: rpm 3700
